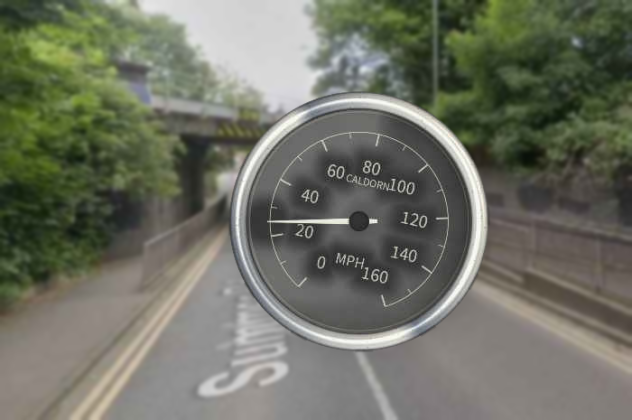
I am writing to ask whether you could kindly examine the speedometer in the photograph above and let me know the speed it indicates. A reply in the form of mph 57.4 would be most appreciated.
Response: mph 25
